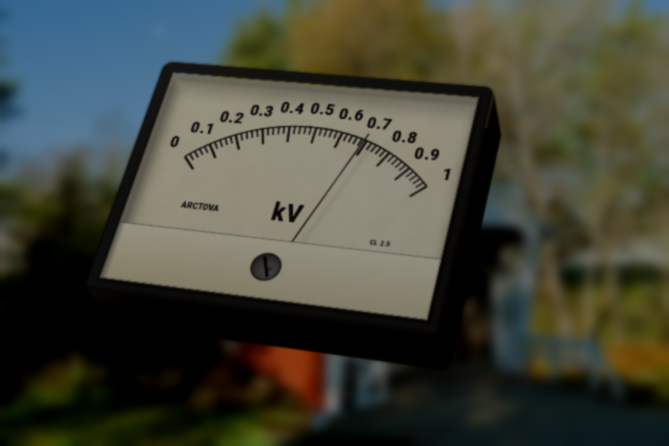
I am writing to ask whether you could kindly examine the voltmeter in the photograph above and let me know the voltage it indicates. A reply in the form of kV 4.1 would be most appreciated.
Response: kV 0.7
